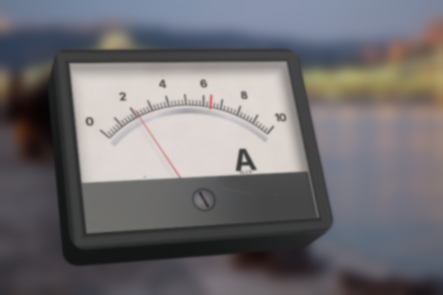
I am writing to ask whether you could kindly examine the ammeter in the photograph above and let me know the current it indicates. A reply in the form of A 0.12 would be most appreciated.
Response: A 2
